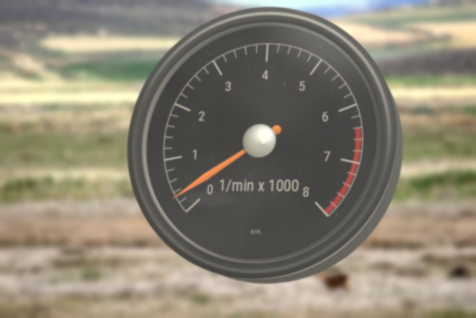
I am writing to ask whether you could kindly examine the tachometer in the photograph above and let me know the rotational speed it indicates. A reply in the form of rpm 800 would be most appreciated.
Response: rpm 300
